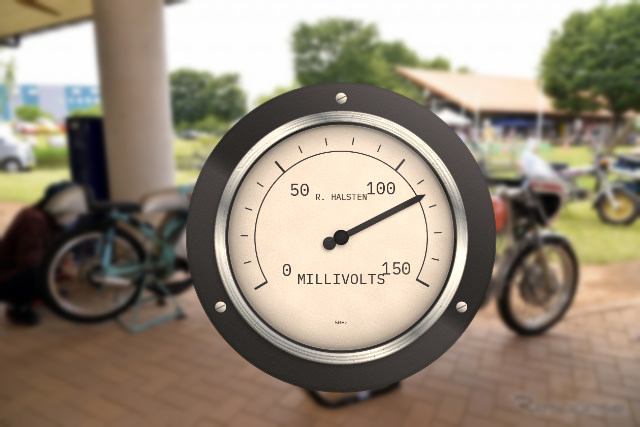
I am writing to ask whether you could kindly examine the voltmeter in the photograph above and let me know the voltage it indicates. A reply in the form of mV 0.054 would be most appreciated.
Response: mV 115
